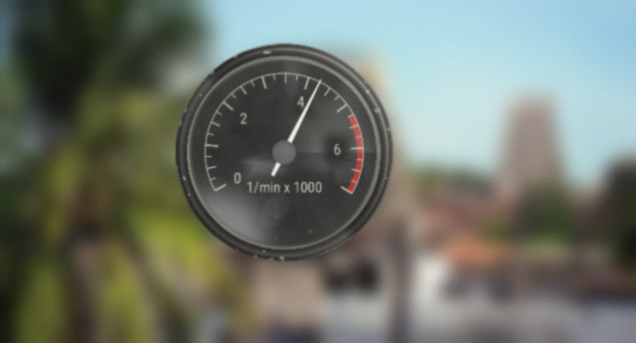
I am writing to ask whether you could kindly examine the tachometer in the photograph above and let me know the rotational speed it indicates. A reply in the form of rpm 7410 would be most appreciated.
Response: rpm 4250
